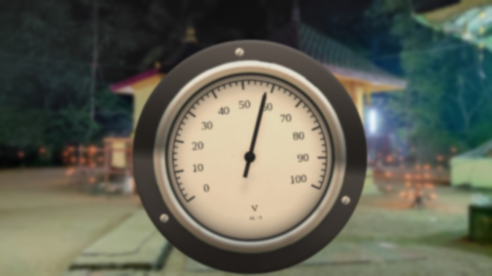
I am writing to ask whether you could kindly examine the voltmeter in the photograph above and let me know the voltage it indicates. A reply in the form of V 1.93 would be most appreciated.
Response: V 58
